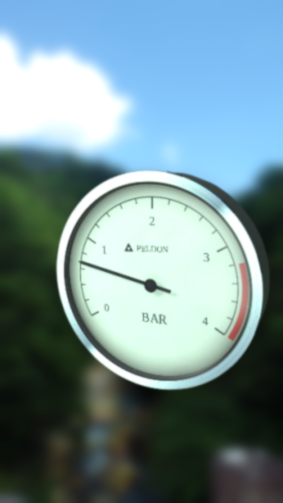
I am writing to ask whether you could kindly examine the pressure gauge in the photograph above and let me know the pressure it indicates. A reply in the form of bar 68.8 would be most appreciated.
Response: bar 0.7
